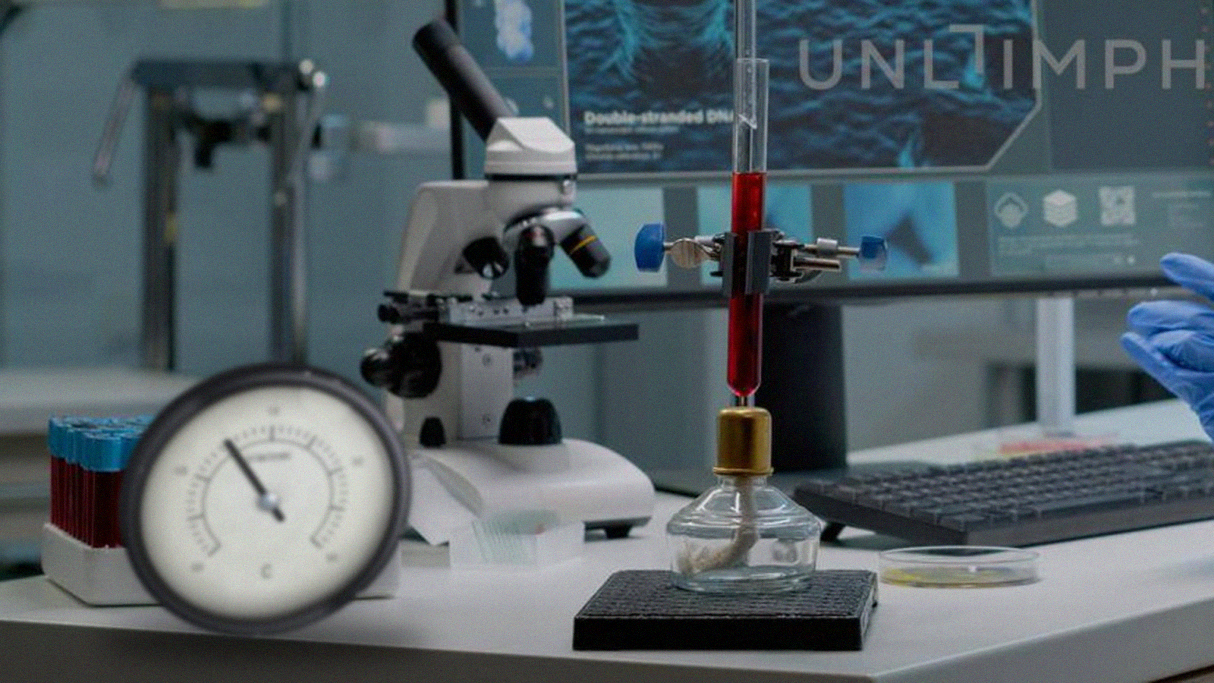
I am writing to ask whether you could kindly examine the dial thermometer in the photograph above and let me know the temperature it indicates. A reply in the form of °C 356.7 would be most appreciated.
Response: °C 0
